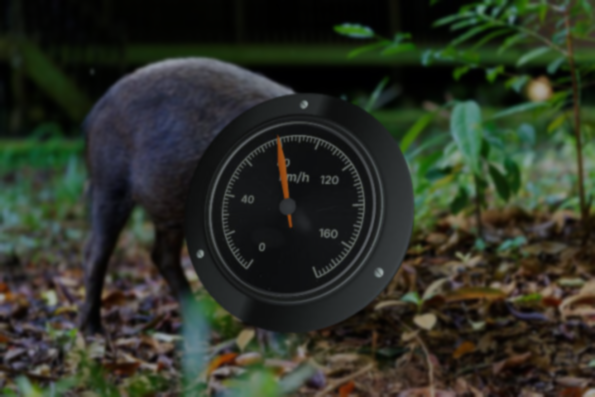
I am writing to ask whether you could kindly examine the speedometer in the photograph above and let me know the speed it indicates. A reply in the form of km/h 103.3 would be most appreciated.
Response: km/h 80
